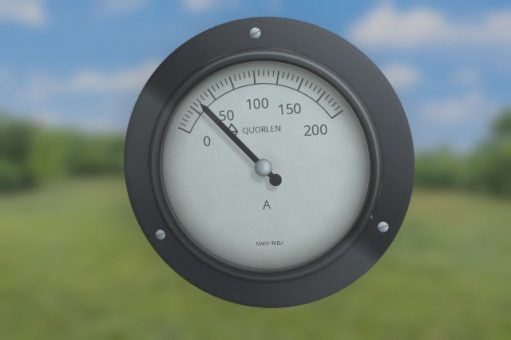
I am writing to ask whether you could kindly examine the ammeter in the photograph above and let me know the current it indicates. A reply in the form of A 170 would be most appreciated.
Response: A 35
